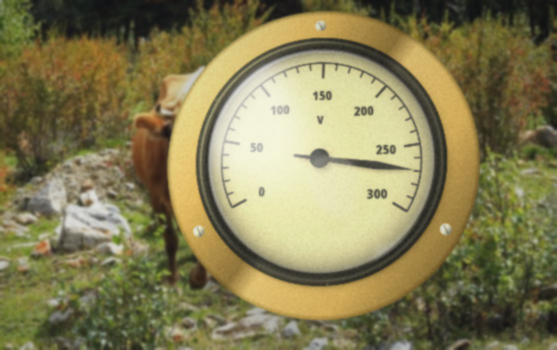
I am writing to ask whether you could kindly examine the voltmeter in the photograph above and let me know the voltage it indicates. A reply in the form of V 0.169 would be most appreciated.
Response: V 270
